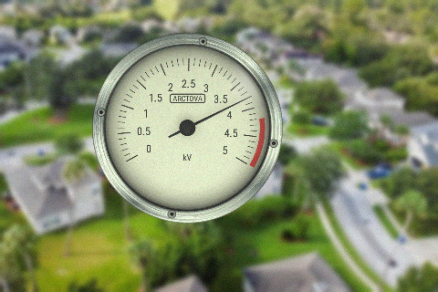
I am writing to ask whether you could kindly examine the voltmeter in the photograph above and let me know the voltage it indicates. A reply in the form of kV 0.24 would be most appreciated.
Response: kV 3.8
